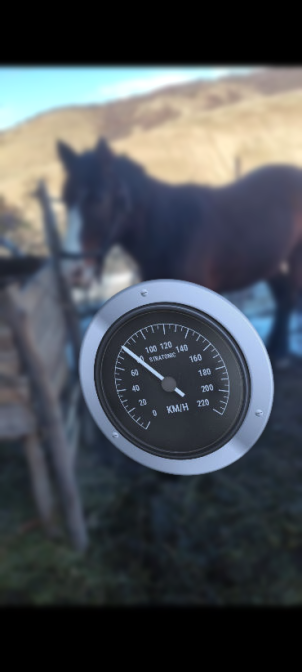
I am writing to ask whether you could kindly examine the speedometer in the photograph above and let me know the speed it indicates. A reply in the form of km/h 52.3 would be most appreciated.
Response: km/h 80
